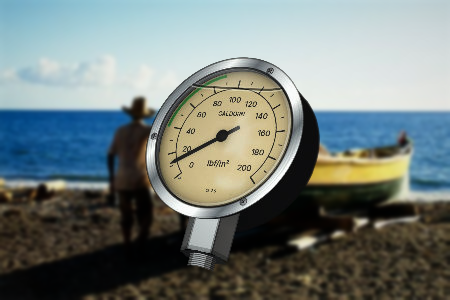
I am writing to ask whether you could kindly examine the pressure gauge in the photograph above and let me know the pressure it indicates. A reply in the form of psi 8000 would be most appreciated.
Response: psi 10
